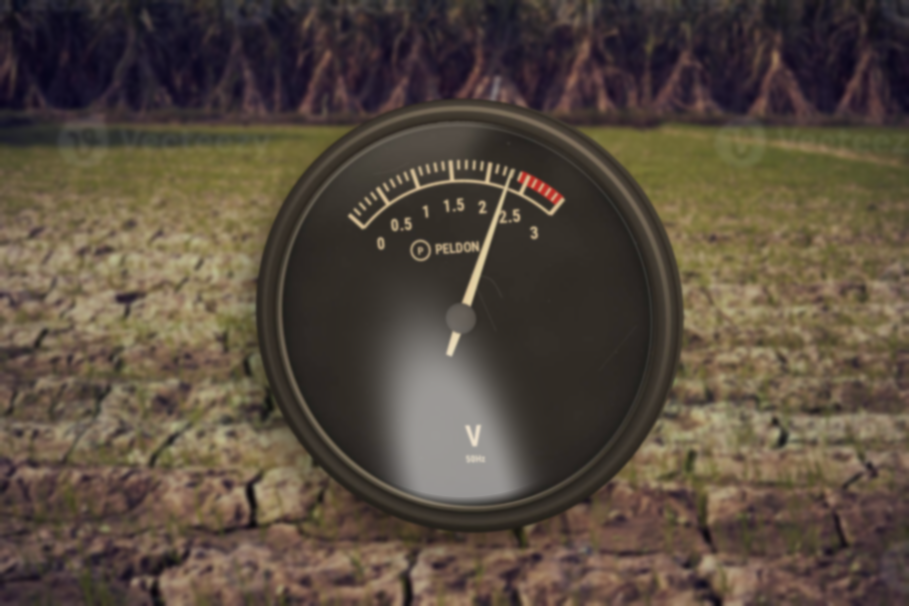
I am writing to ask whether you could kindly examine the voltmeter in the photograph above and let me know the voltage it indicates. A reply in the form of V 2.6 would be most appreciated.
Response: V 2.3
